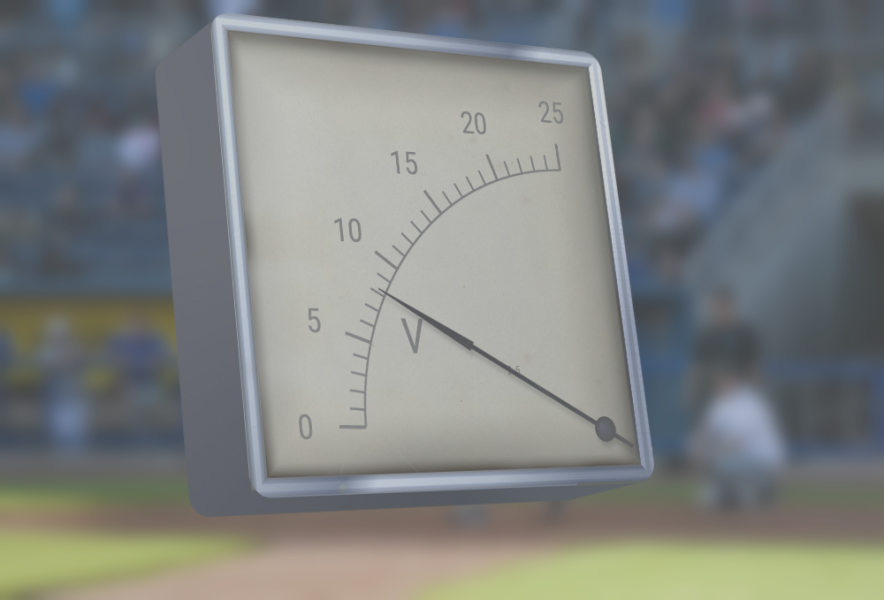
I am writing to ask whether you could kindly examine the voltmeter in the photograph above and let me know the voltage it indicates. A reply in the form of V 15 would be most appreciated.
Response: V 8
